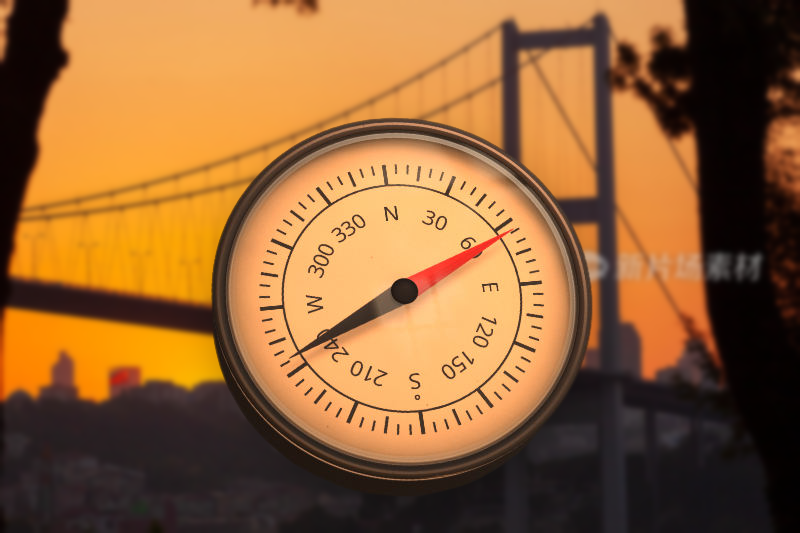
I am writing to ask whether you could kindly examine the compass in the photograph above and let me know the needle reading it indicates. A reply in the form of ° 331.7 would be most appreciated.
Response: ° 65
